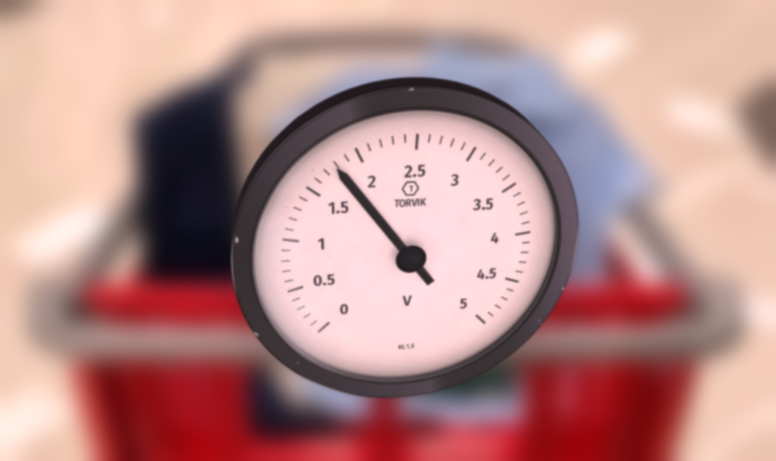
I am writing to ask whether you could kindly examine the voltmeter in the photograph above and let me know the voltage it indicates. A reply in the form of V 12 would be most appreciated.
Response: V 1.8
